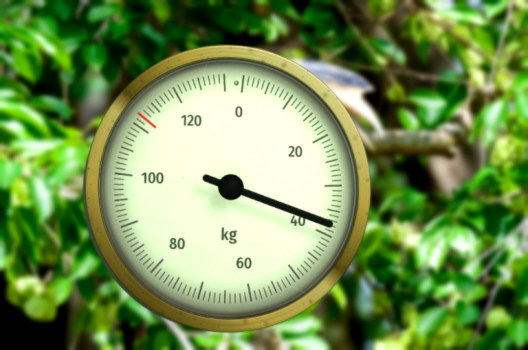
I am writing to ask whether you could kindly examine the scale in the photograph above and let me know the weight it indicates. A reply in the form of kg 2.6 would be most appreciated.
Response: kg 38
